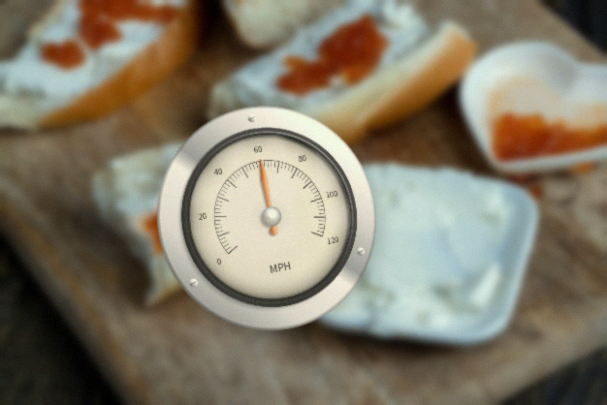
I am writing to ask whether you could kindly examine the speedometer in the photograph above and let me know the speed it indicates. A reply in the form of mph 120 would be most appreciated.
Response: mph 60
